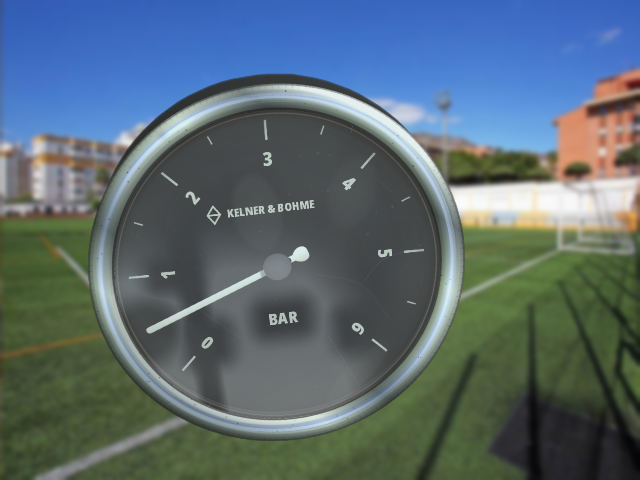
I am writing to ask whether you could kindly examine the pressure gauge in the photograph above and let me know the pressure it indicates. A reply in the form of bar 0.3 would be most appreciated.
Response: bar 0.5
